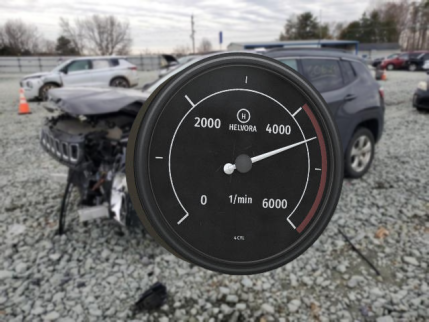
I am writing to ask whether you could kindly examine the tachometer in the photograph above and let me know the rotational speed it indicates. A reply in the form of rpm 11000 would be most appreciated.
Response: rpm 4500
